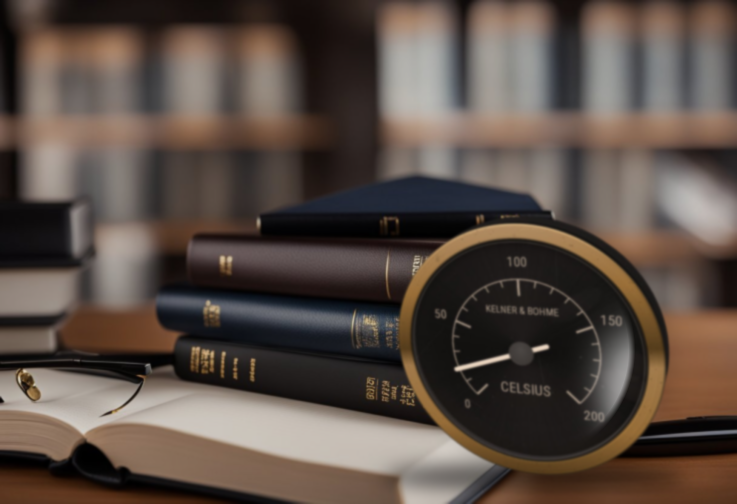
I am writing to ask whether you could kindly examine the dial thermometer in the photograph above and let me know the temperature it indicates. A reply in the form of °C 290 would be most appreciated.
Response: °C 20
